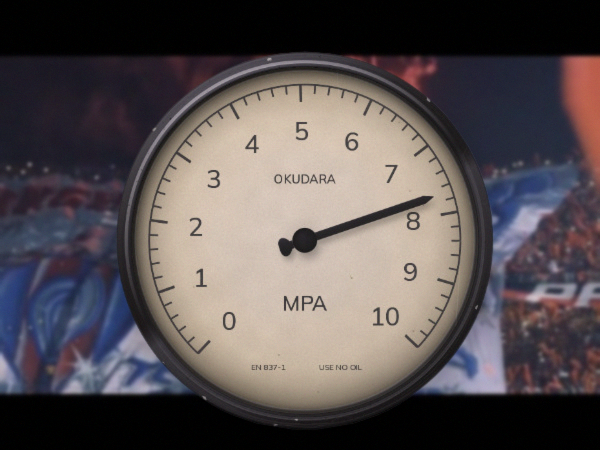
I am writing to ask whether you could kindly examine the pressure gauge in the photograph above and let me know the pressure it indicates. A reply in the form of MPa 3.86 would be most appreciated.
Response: MPa 7.7
